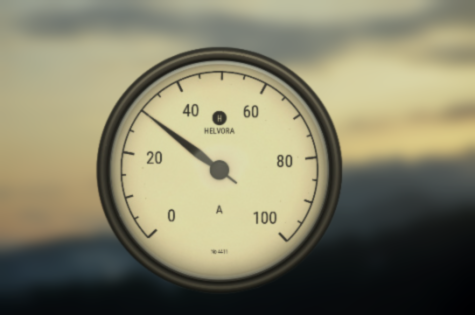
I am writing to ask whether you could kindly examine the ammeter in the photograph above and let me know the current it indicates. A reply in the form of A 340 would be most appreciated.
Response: A 30
